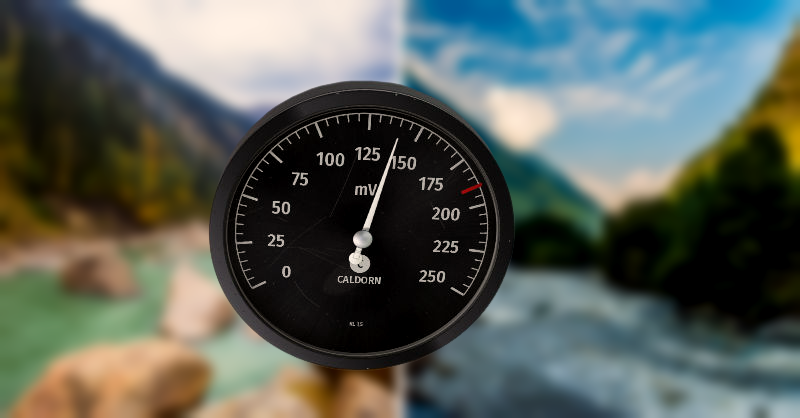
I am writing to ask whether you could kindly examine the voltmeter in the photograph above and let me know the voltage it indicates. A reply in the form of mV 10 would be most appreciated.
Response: mV 140
